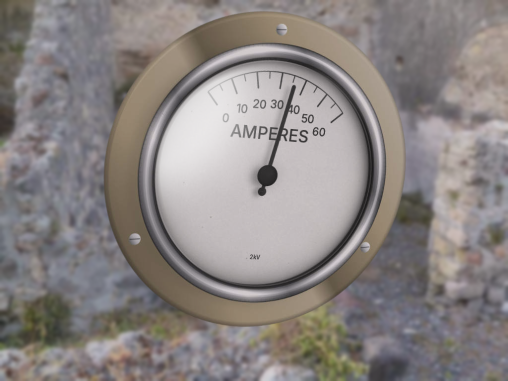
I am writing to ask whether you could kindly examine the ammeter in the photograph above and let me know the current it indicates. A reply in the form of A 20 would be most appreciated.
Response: A 35
